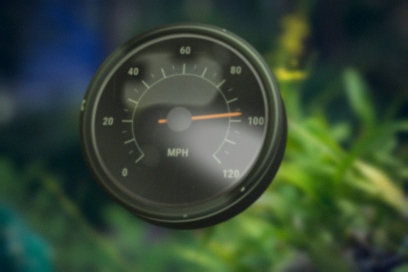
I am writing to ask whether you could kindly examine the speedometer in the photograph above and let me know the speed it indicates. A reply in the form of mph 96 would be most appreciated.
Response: mph 97.5
